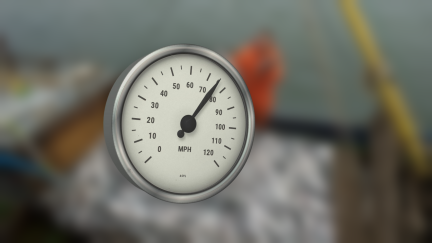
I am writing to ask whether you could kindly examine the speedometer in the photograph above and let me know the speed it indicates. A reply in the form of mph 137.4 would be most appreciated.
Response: mph 75
